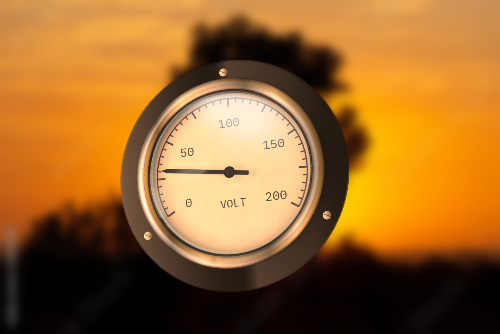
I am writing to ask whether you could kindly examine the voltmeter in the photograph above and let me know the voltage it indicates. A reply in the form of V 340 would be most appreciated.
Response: V 30
